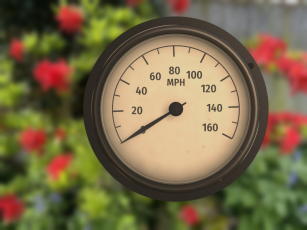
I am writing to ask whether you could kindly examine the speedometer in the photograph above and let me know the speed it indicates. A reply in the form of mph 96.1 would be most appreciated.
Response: mph 0
